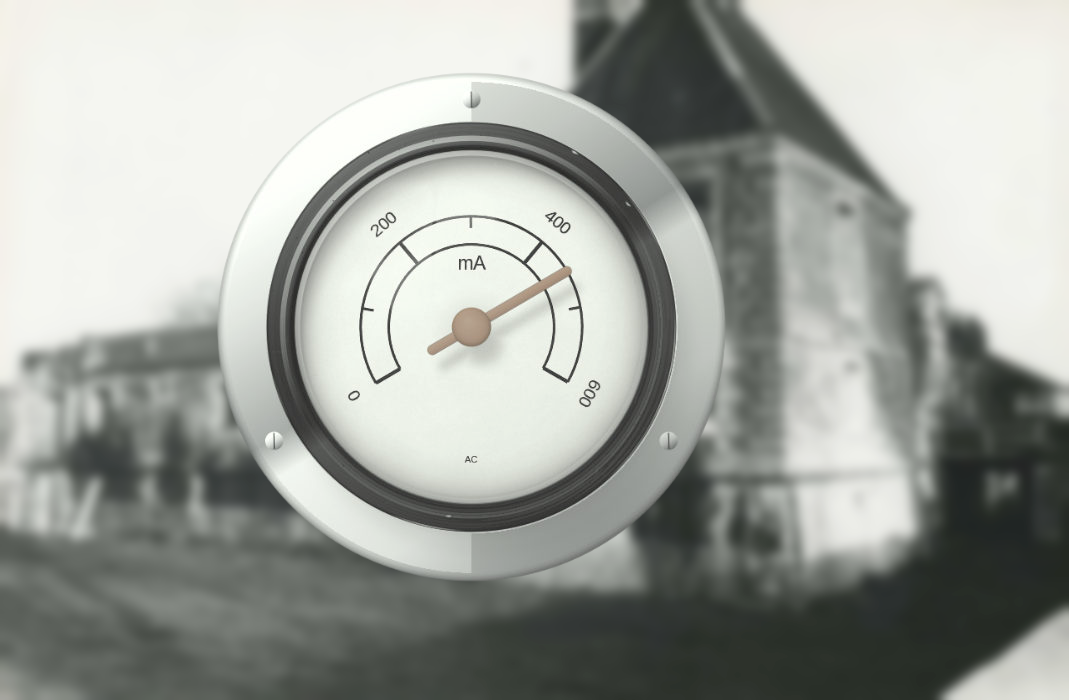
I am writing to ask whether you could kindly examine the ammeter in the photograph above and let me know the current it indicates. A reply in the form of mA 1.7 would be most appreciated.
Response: mA 450
